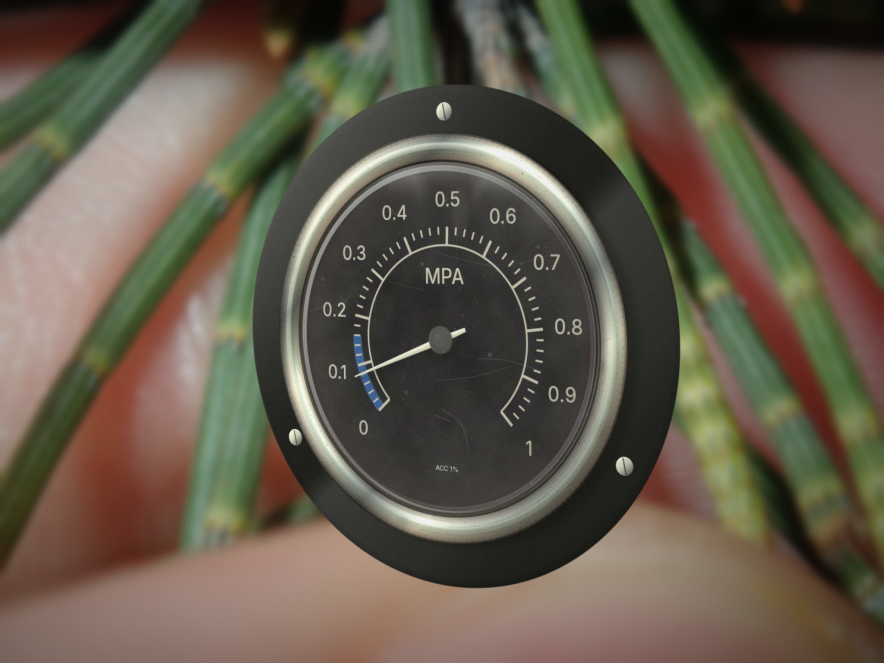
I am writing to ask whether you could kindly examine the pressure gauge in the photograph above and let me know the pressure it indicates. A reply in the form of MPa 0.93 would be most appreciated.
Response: MPa 0.08
